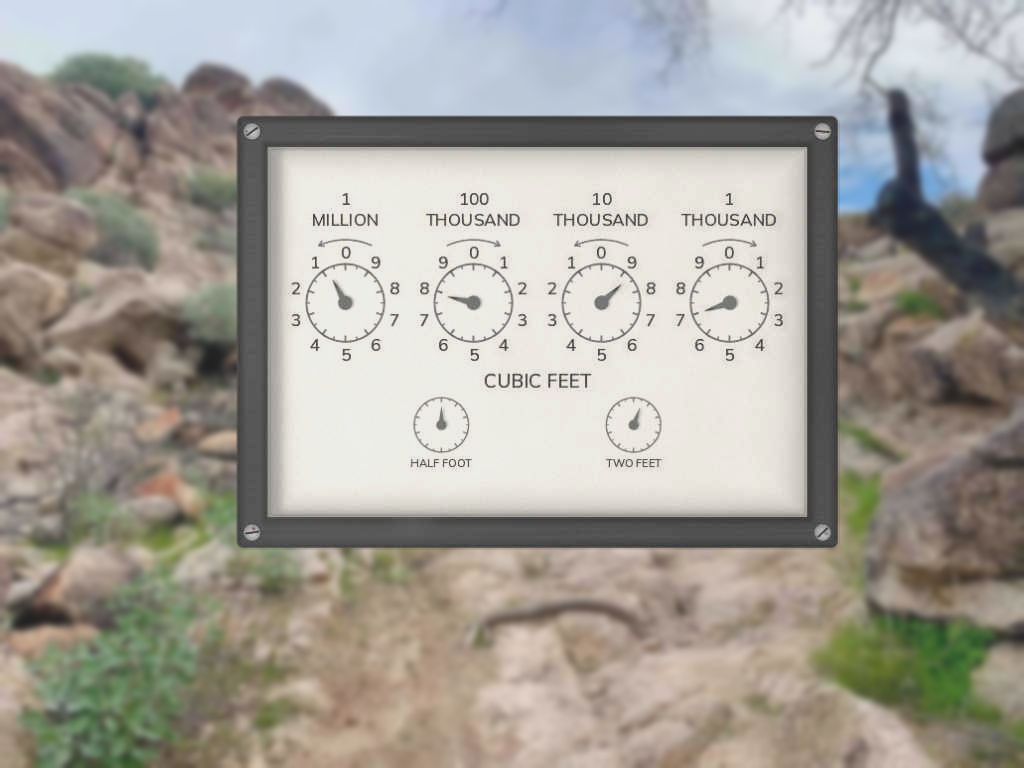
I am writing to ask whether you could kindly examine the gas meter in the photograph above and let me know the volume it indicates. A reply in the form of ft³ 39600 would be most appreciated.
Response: ft³ 78700
